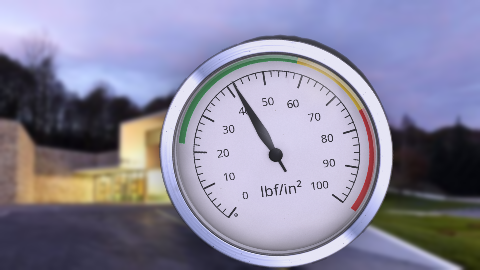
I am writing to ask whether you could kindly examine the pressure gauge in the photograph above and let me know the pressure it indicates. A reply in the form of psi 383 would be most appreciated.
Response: psi 42
